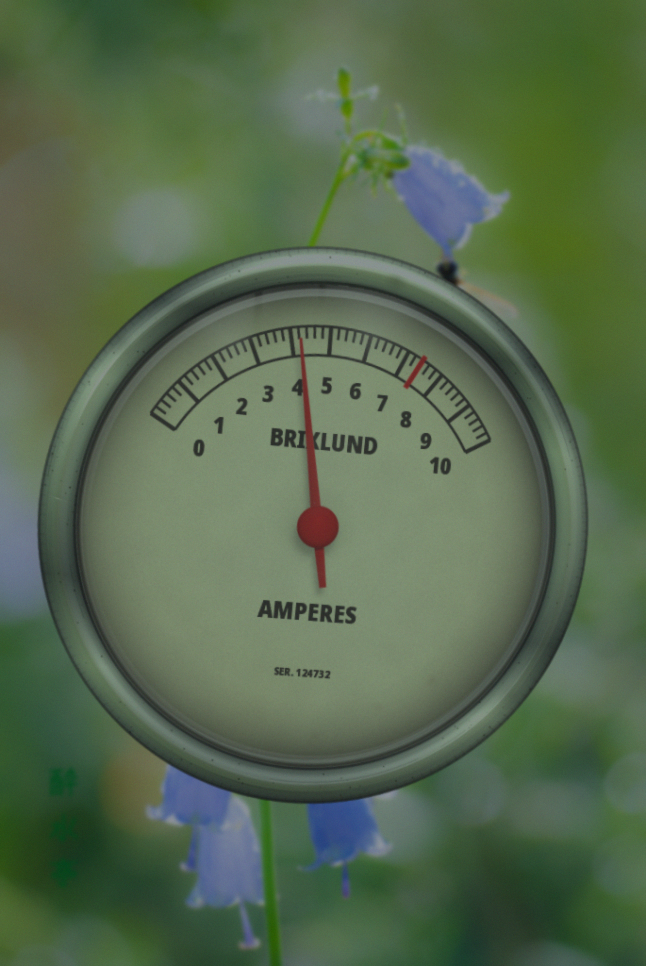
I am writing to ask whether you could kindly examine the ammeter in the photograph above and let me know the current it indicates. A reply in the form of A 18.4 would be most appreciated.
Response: A 4.2
